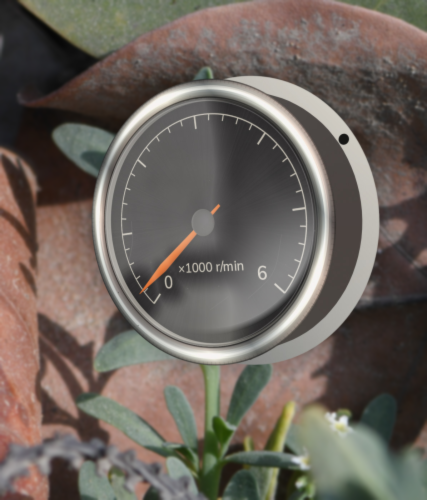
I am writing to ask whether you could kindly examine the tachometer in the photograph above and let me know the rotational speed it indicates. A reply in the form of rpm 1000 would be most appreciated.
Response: rpm 200
